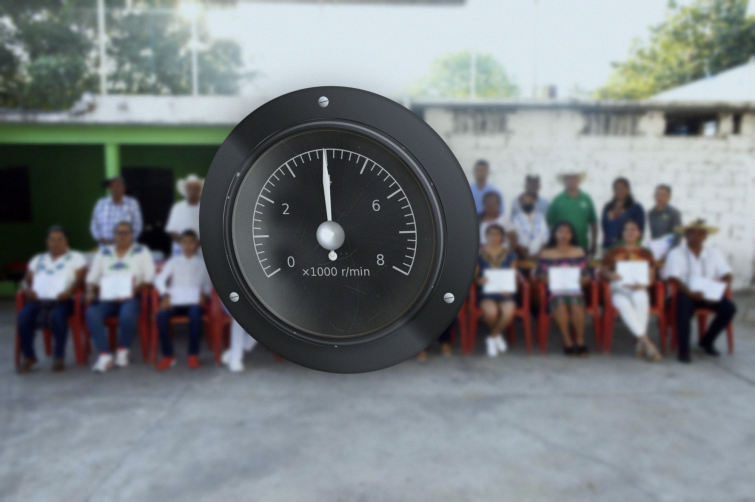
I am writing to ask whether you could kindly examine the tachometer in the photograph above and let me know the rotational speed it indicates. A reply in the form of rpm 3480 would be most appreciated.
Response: rpm 4000
